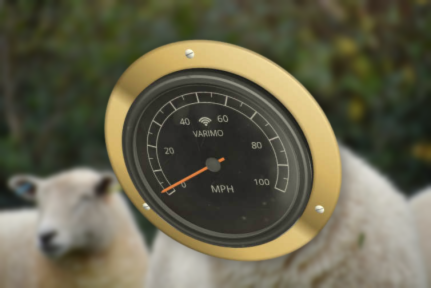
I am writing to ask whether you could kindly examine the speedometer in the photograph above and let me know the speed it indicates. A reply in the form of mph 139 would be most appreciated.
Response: mph 2.5
